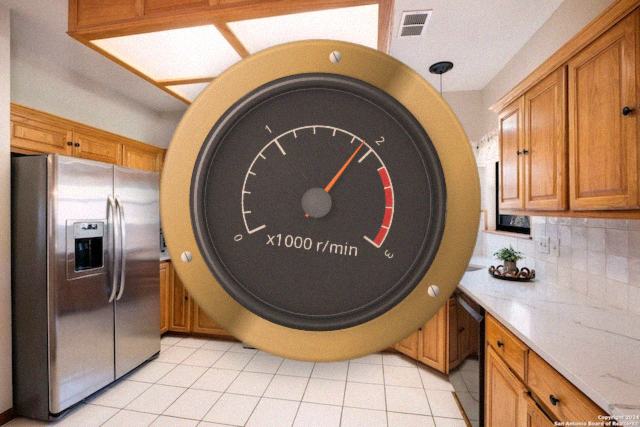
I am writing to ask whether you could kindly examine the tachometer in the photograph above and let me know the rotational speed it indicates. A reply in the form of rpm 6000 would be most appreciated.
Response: rpm 1900
